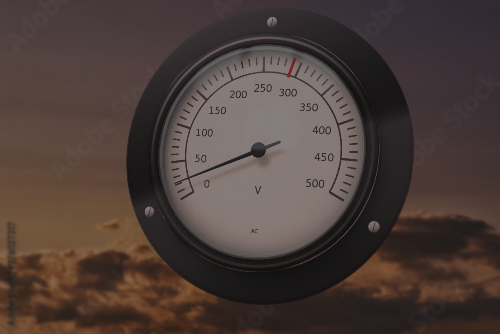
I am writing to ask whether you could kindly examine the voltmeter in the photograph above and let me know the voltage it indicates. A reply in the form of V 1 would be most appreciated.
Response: V 20
